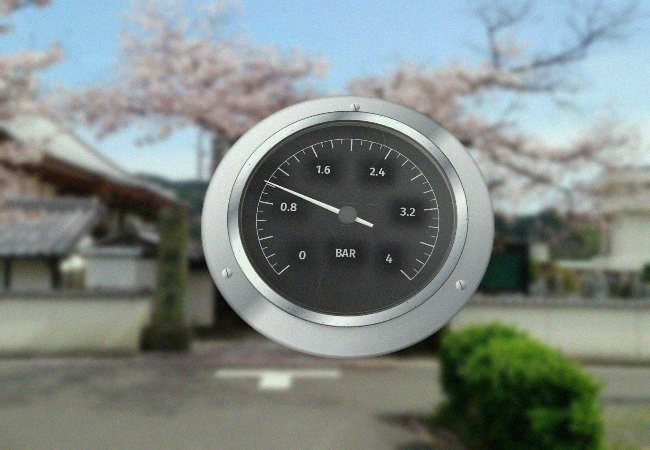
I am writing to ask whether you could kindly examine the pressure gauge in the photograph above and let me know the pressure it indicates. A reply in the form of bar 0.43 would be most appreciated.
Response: bar 1
